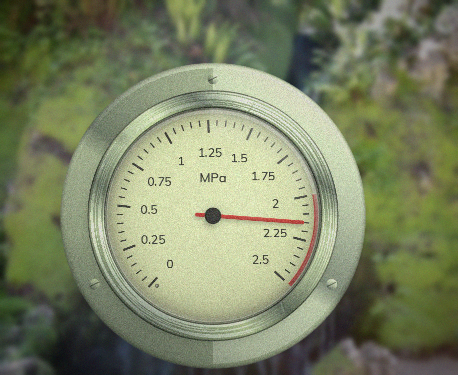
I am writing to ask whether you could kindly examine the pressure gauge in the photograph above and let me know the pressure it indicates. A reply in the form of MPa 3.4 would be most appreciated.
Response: MPa 2.15
